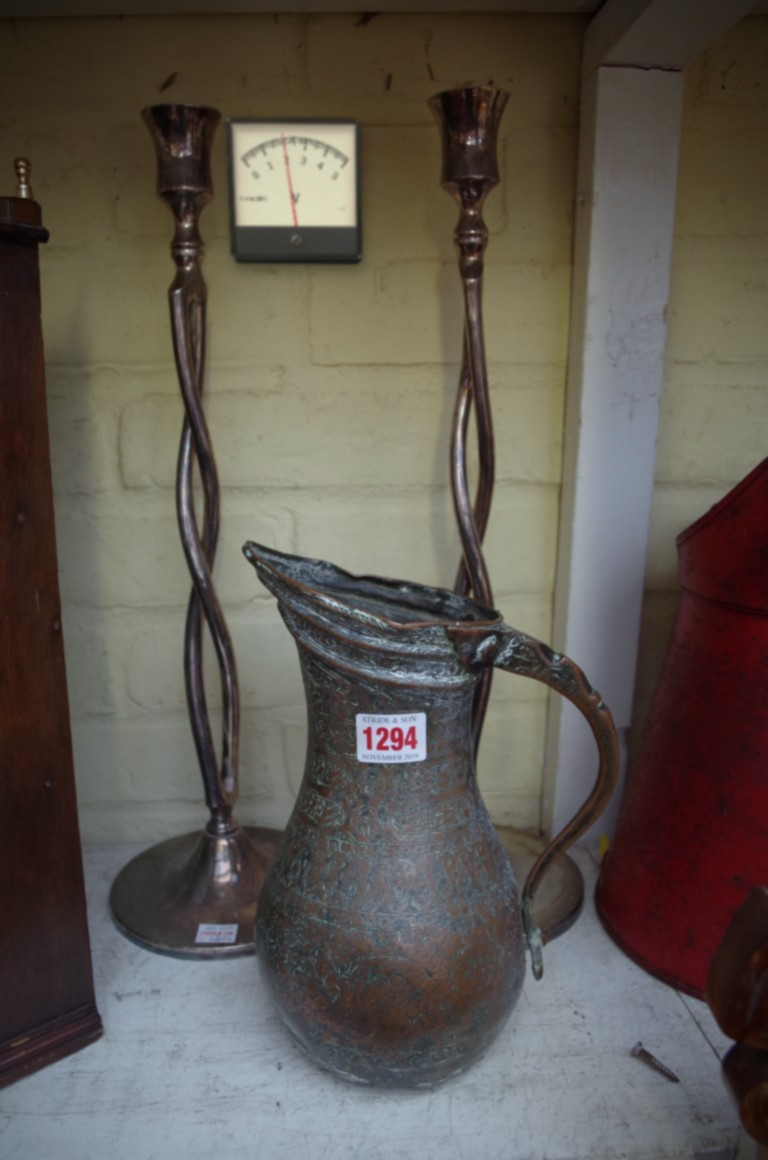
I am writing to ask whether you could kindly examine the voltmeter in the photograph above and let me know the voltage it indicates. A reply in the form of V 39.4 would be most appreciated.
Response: V 2
